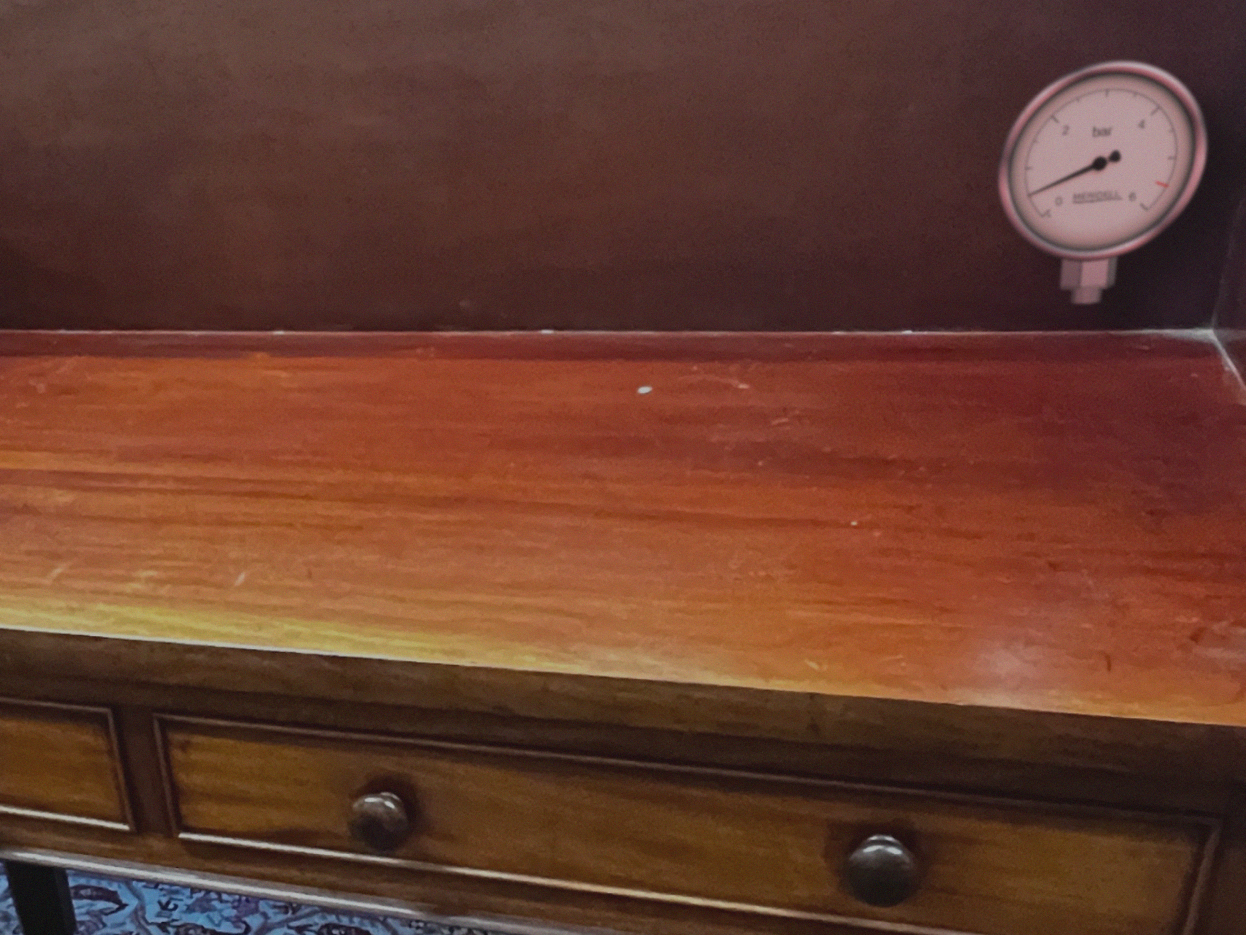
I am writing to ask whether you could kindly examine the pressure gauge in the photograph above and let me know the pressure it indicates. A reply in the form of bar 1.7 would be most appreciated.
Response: bar 0.5
